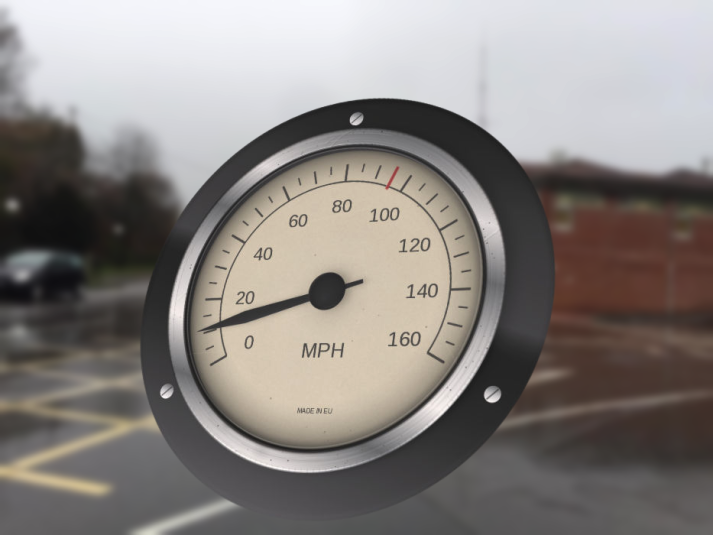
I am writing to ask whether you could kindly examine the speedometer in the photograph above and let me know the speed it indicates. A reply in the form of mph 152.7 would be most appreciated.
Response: mph 10
